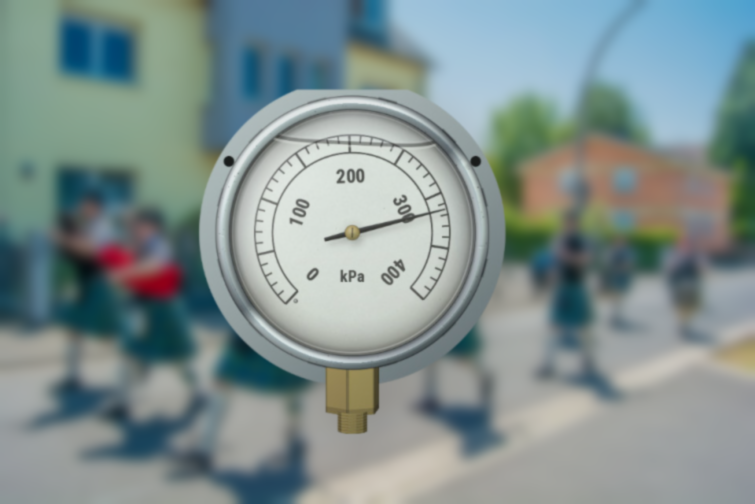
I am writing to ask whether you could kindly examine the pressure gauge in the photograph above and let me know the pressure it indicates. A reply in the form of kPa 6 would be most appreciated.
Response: kPa 315
